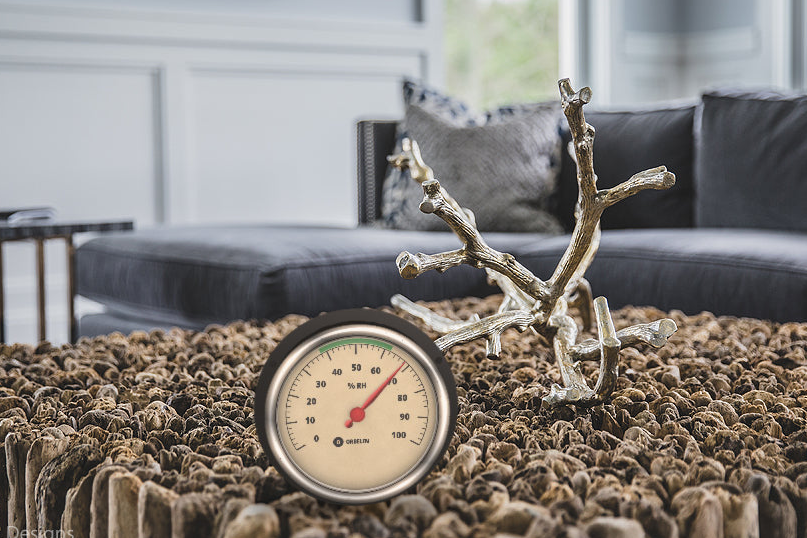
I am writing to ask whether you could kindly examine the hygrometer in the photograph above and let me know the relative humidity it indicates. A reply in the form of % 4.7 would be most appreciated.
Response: % 68
